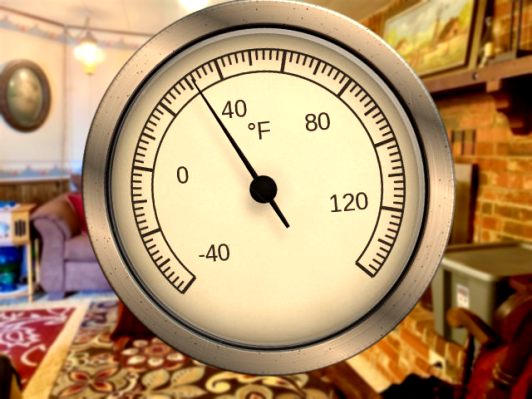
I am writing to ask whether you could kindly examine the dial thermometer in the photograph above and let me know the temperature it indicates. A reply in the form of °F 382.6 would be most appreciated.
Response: °F 32
